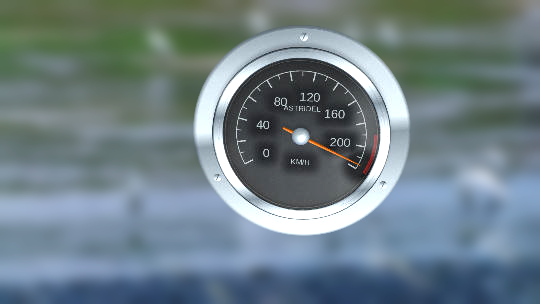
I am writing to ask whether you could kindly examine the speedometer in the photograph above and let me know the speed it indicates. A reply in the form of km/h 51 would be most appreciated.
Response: km/h 215
